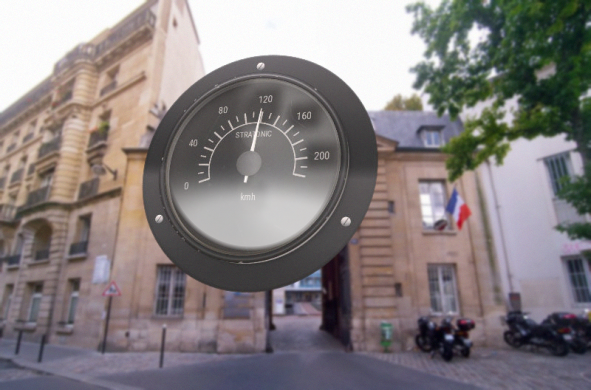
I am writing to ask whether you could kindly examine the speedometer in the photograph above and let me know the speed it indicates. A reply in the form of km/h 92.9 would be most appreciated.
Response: km/h 120
